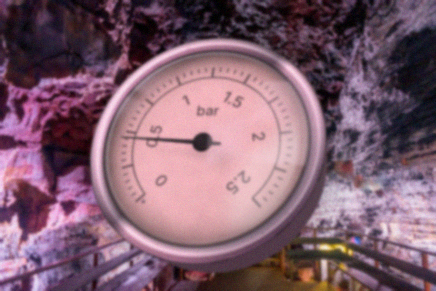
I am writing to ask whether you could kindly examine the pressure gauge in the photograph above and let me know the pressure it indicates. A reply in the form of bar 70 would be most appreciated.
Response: bar 0.45
